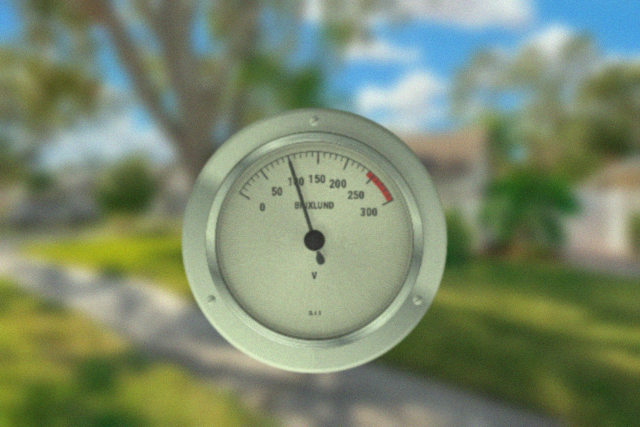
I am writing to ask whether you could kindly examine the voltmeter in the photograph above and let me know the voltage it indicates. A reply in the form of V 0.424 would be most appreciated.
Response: V 100
